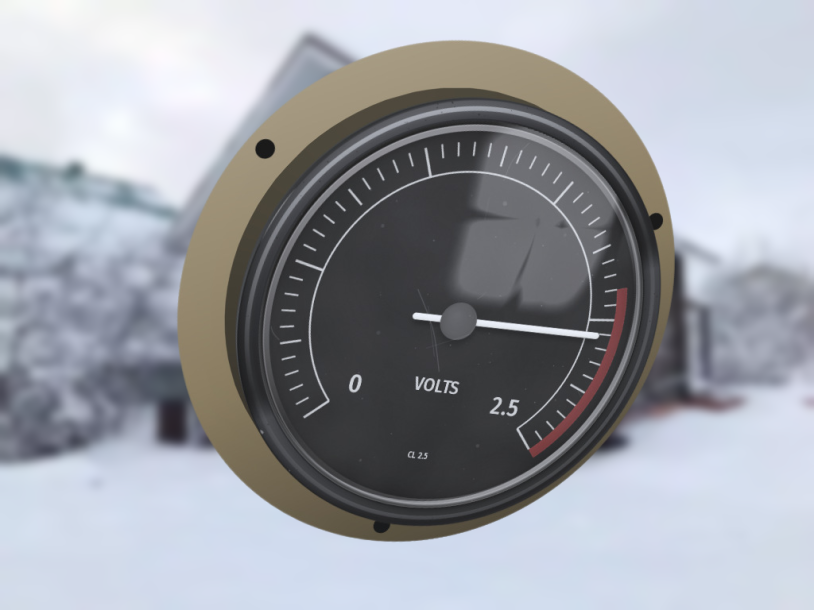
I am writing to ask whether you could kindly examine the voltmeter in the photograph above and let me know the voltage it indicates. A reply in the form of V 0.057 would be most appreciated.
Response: V 2.05
